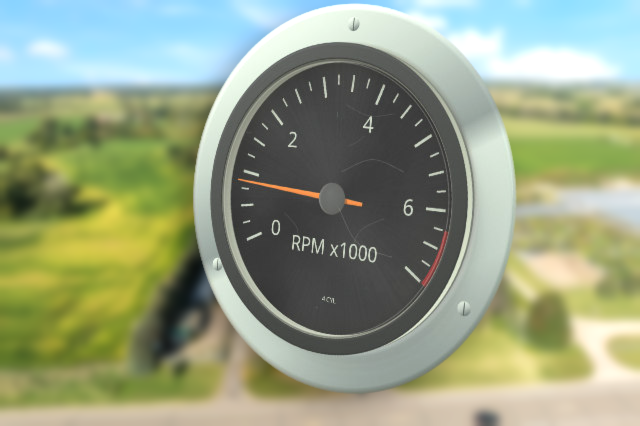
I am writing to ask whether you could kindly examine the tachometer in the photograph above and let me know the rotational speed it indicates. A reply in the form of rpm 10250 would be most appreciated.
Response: rpm 875
